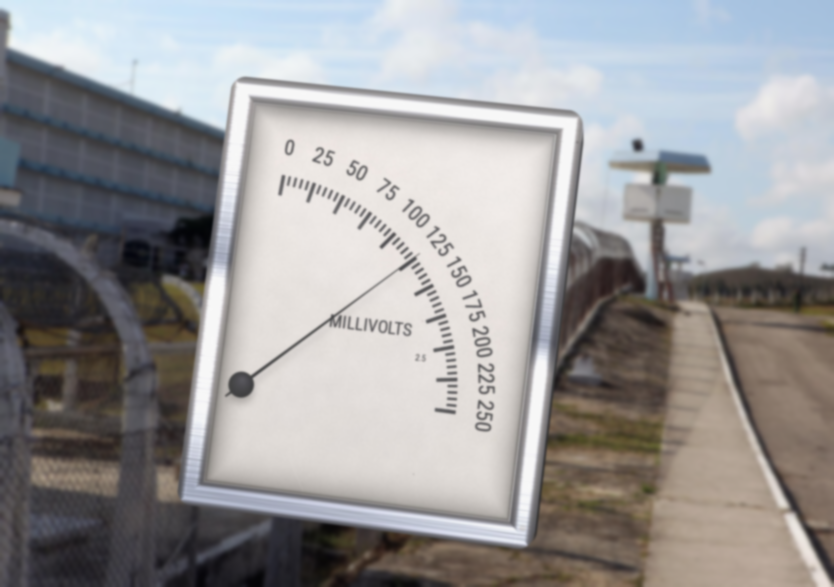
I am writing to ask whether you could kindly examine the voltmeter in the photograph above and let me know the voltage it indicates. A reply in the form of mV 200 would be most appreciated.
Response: mV 125
